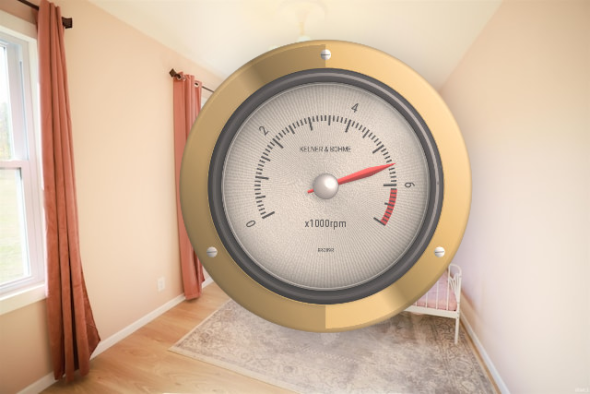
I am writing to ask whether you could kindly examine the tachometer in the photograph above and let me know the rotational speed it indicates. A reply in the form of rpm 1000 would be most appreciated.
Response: rpm 5500
